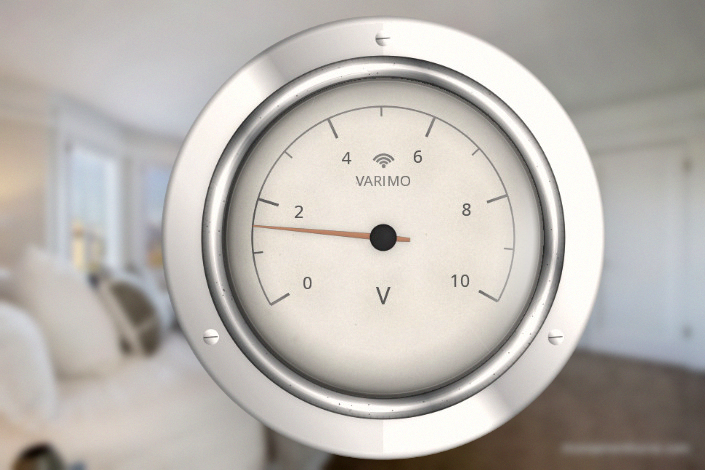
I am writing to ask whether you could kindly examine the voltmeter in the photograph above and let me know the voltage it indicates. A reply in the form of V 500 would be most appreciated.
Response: V 1.5
